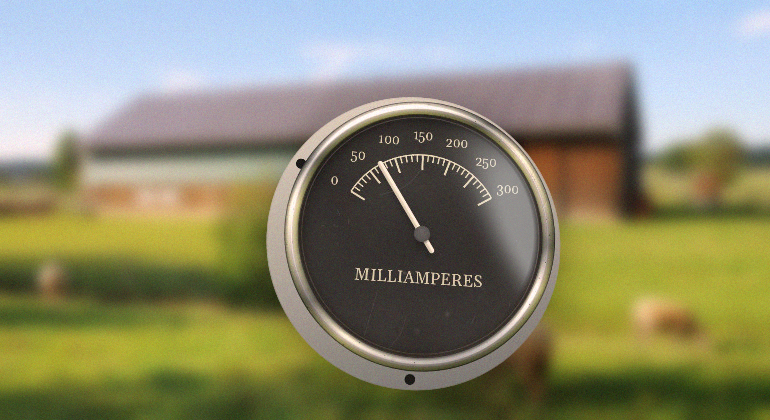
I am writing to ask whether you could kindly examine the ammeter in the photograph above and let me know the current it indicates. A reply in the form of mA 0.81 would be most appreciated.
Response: mA 70
